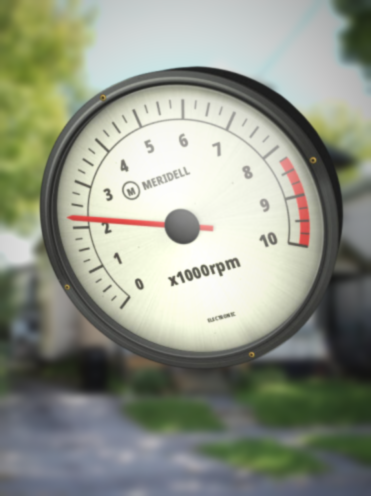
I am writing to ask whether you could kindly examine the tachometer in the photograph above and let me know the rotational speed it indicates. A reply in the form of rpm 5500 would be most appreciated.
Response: rpm 2250
